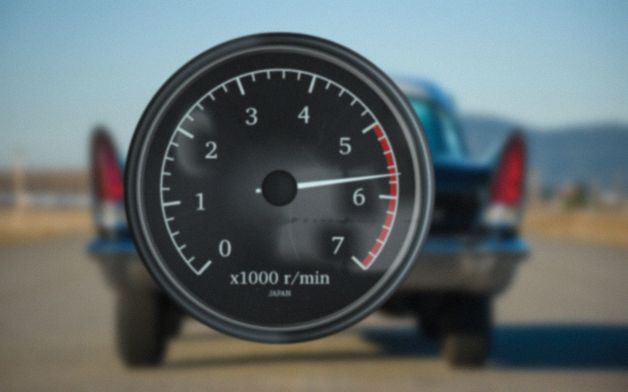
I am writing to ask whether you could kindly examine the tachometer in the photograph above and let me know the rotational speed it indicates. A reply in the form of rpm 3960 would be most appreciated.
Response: rpm 5700
